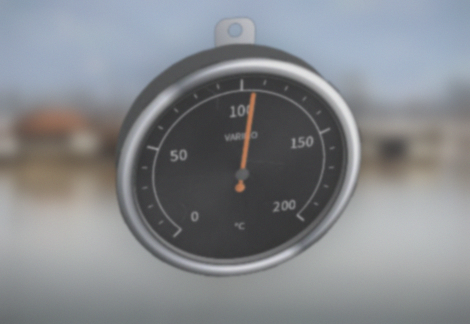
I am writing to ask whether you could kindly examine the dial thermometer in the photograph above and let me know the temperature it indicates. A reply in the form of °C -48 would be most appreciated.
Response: °C 105
